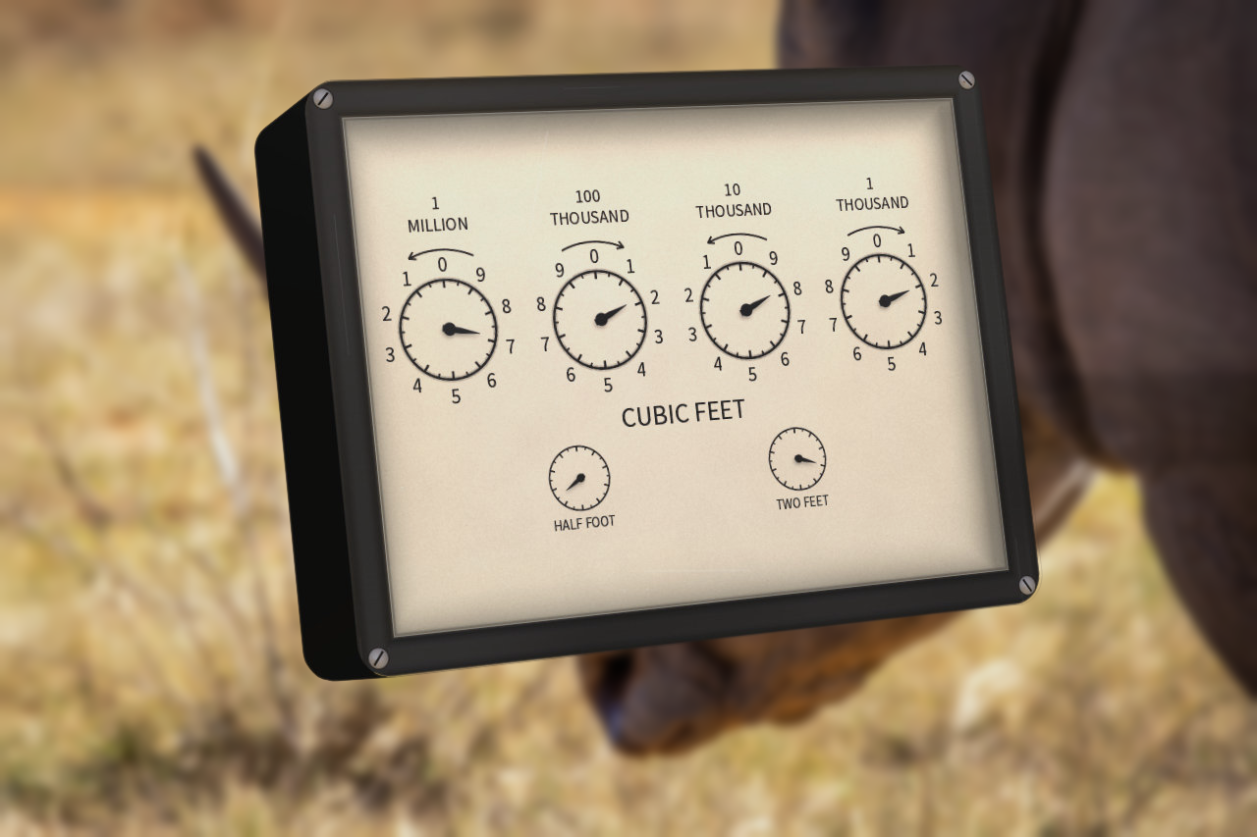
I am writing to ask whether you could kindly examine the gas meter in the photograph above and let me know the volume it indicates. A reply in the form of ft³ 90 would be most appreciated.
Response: ft³ 718200
